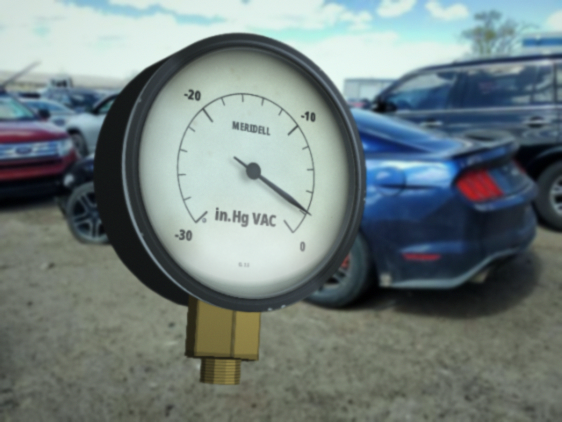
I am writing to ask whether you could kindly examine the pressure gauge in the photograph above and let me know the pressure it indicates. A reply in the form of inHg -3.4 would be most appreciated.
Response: inHg -2
